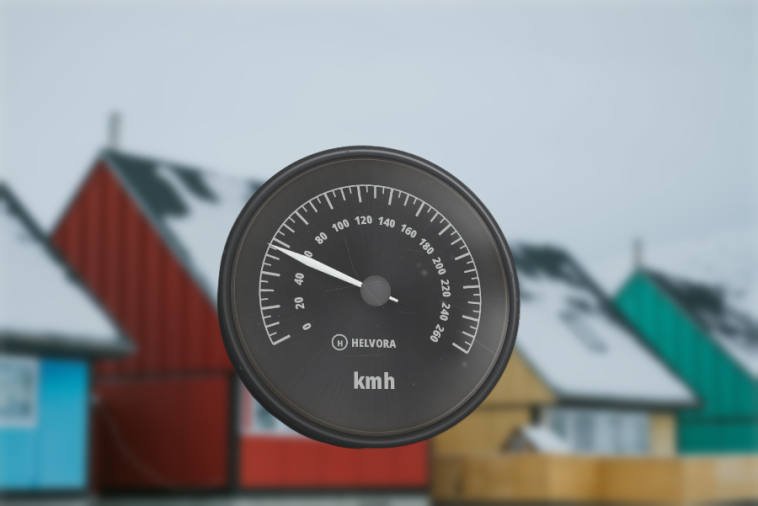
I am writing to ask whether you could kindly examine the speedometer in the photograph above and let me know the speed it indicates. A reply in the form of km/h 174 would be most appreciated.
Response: km/h 55
